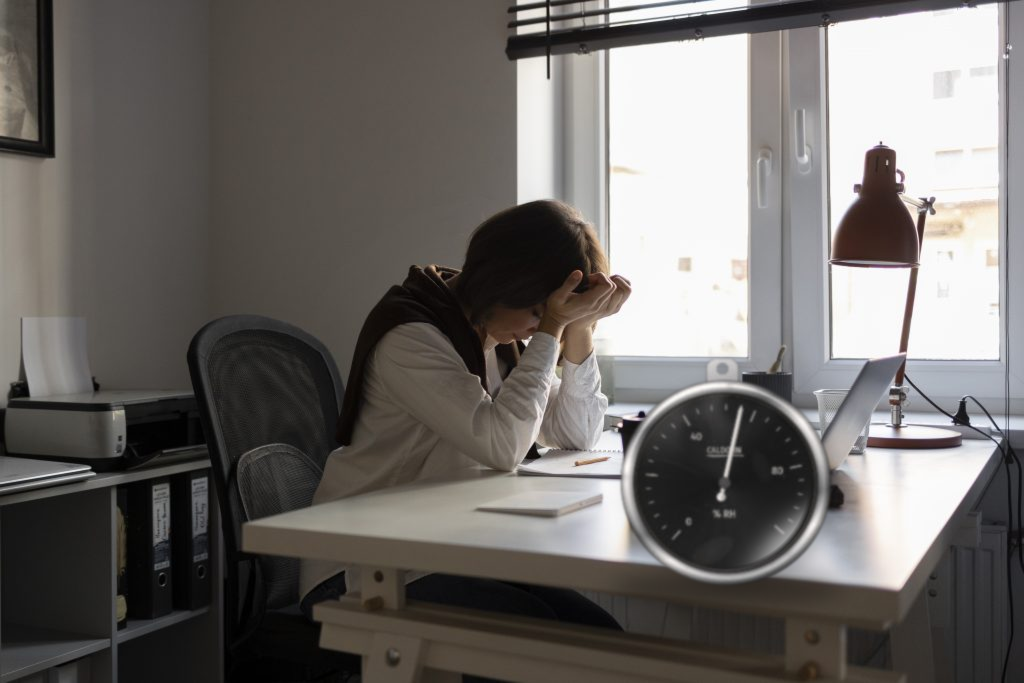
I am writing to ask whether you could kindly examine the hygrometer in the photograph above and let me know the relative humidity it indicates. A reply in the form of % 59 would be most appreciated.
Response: % 56
